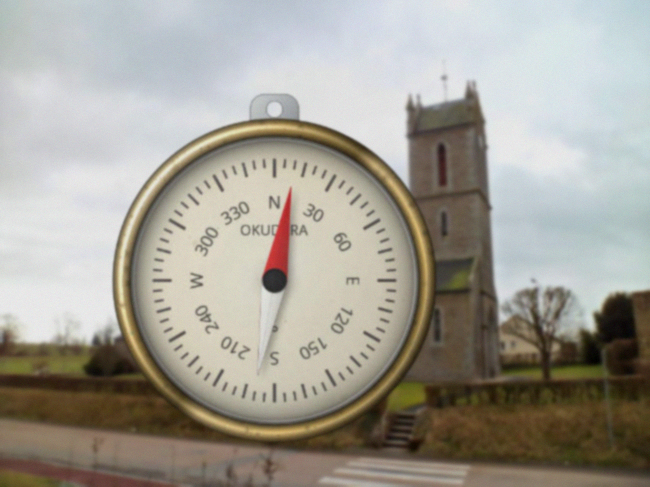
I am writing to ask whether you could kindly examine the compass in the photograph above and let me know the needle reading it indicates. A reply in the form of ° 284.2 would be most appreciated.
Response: ° 10
